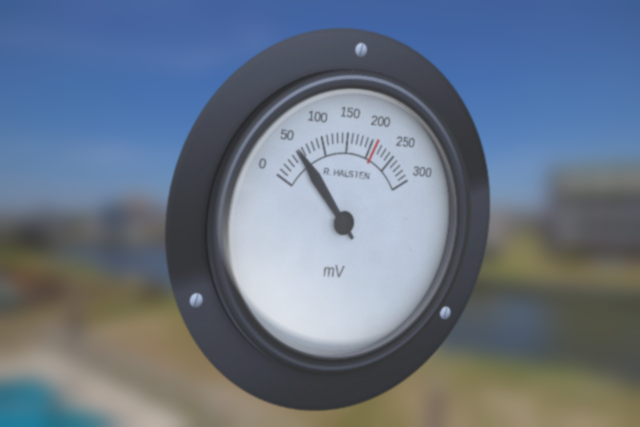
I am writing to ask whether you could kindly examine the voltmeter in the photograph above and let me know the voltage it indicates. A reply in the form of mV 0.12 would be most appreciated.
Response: mV 50
